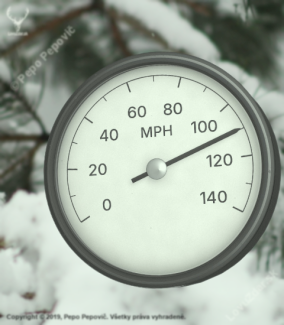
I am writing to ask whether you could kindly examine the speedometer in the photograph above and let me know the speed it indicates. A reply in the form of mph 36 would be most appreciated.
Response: mph 110
